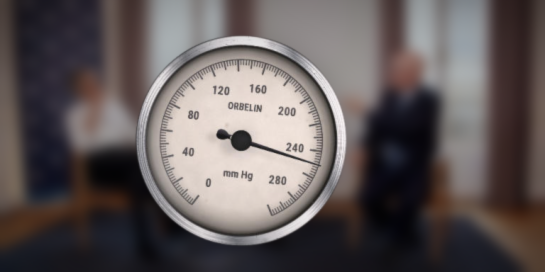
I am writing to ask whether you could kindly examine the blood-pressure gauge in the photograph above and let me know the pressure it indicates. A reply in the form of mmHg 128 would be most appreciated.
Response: mmHg 250
